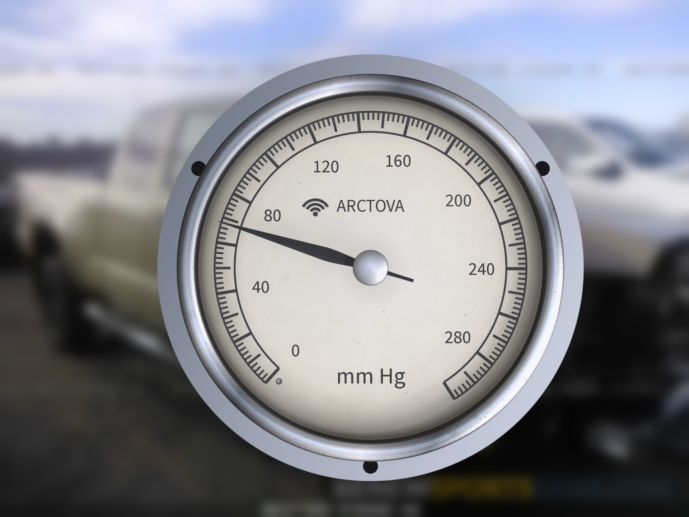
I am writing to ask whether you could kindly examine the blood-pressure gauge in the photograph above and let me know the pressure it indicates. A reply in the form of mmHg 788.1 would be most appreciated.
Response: mmHg 68
